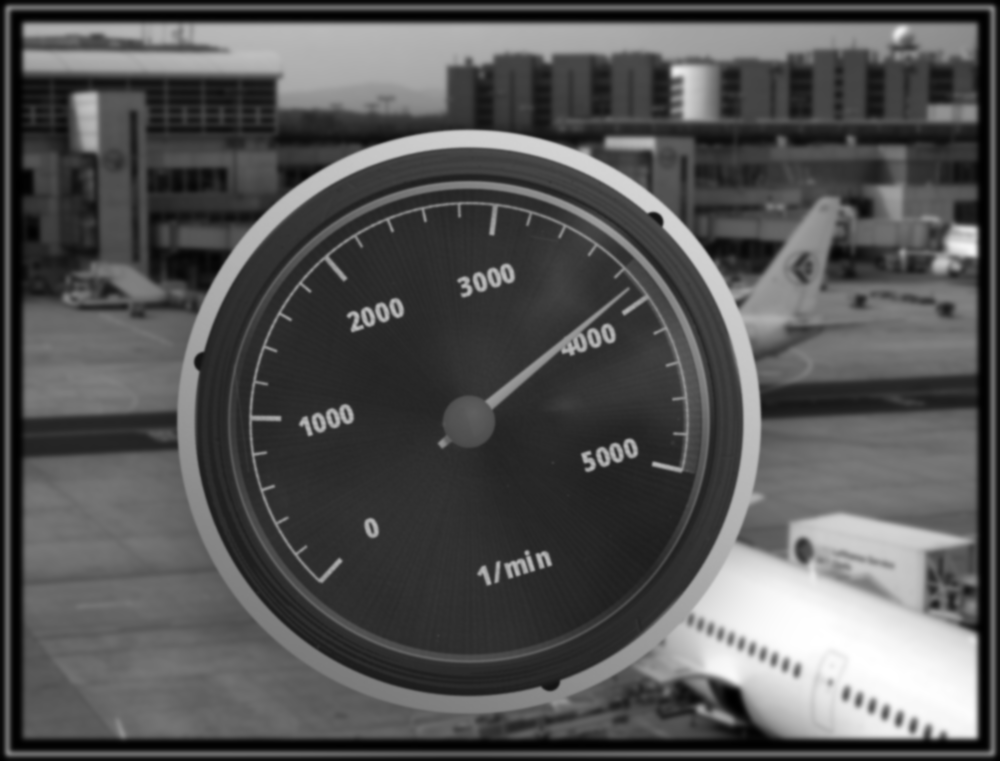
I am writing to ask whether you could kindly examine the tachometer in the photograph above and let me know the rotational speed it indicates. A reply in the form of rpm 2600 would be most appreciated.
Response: rpm 3900
